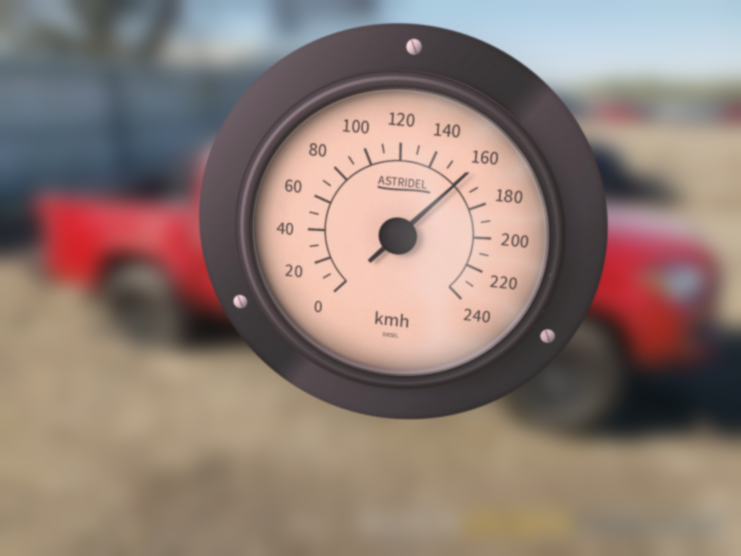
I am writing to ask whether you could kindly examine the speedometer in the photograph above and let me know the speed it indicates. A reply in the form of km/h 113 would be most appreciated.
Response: km/h 160
